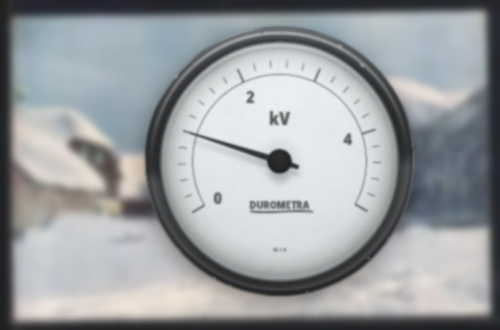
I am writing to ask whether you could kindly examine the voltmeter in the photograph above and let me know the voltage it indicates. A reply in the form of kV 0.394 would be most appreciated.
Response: kV 1
